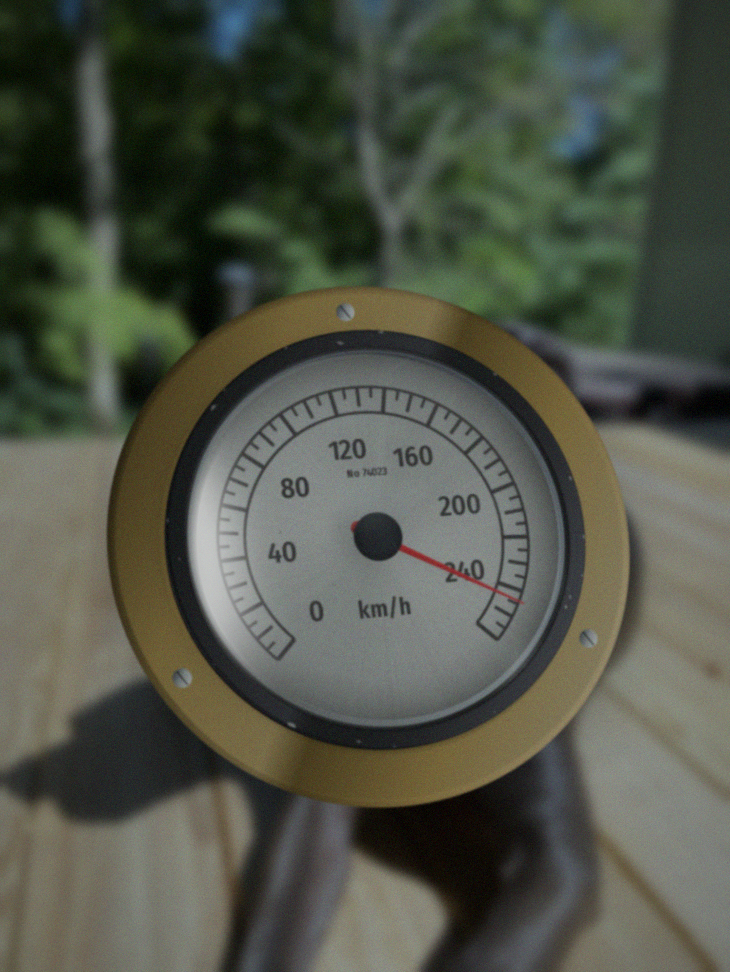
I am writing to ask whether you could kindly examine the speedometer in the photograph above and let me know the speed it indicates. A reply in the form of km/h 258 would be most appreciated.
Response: km/h 245
